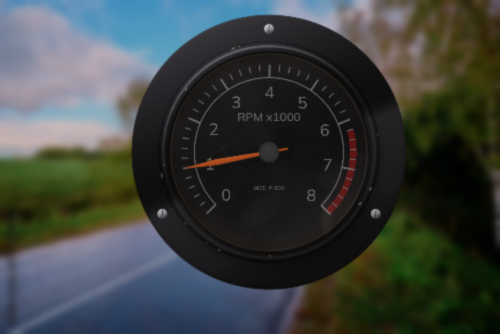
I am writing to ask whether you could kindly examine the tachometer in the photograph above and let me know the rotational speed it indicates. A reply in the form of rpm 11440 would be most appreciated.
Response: rpm 1000
